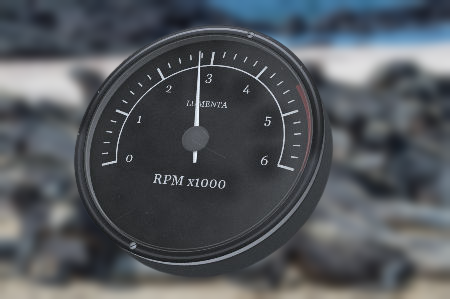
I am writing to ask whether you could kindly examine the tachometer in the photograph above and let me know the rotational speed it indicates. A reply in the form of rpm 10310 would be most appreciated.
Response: rpm 2800
